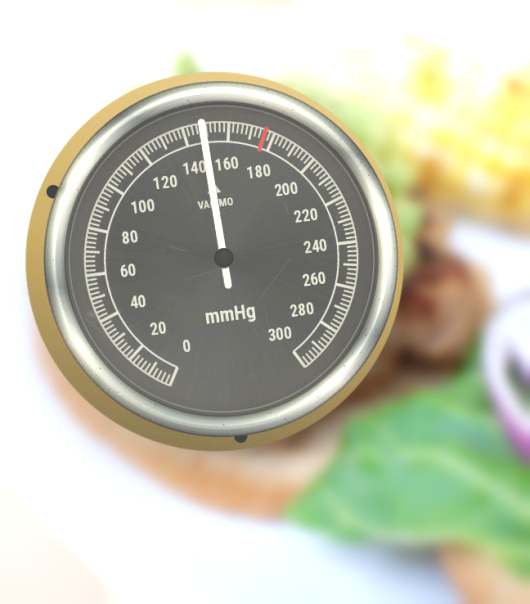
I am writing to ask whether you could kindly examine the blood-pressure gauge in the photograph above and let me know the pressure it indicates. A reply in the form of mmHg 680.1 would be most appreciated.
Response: mmHg 148
